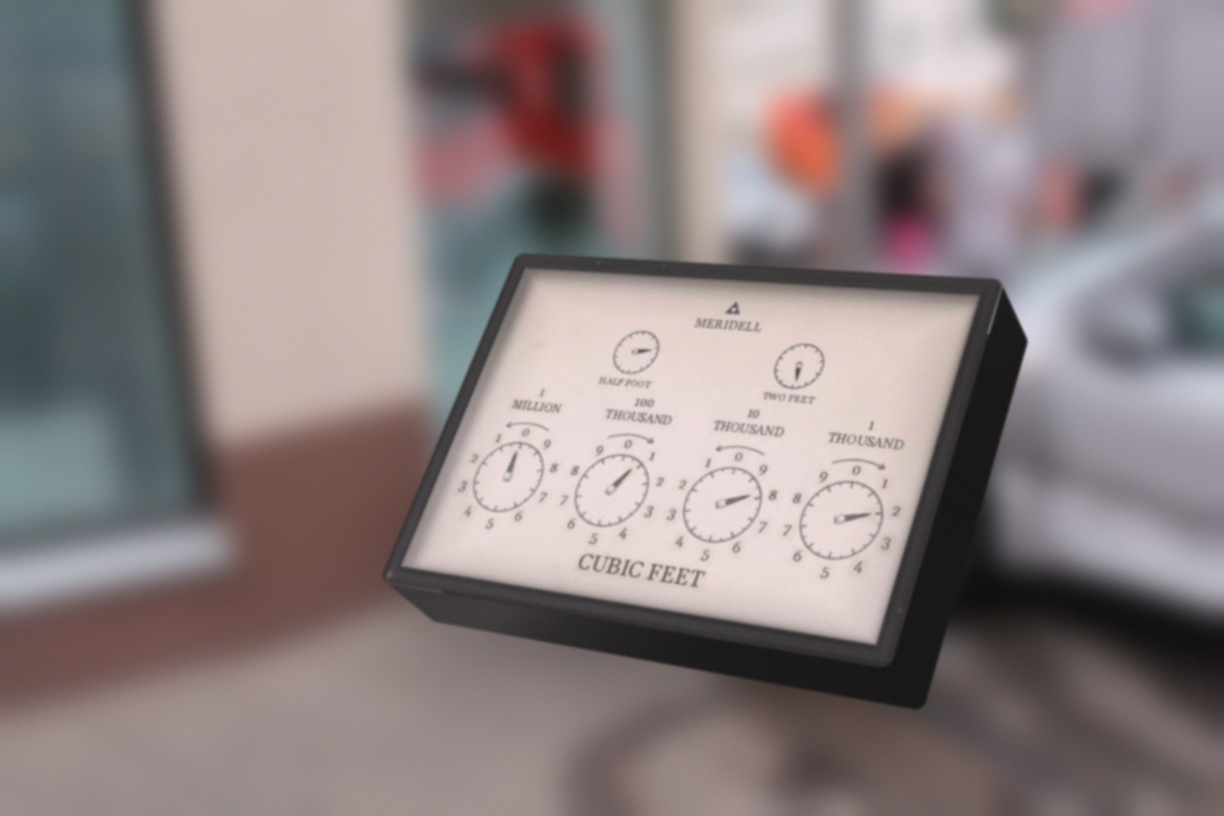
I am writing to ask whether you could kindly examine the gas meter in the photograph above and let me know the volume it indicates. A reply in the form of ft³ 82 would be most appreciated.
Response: ft³ 8200
